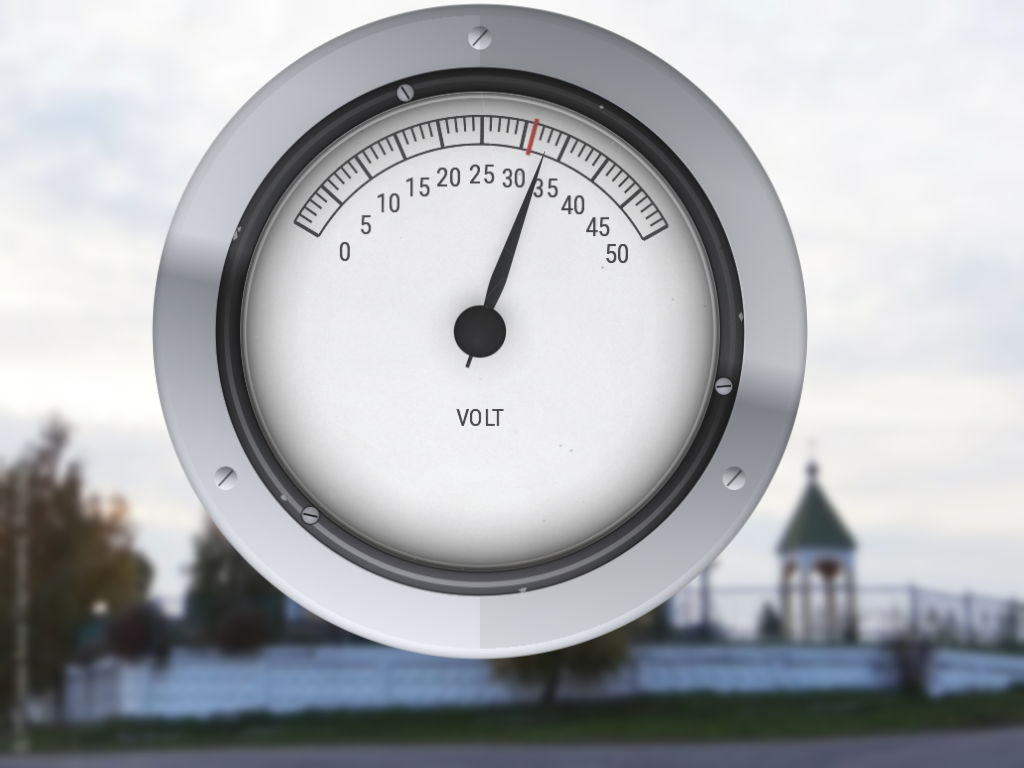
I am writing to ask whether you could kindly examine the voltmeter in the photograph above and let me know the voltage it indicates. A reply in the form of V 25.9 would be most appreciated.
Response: V 33
